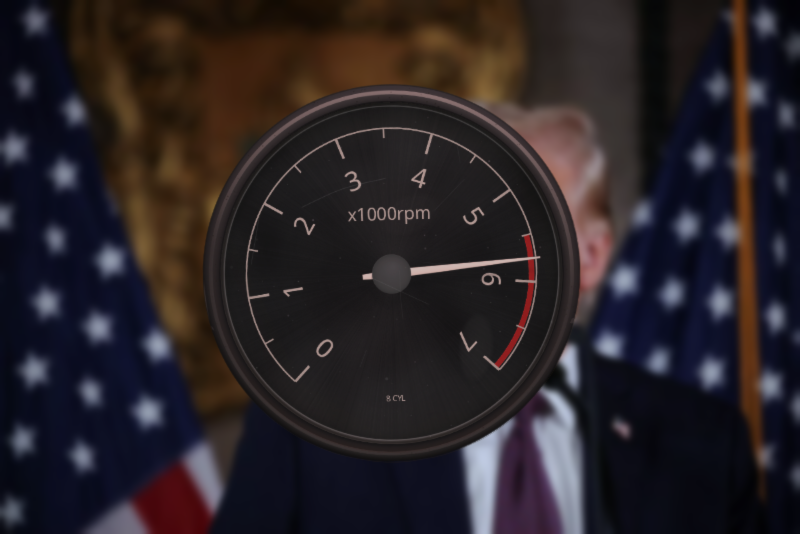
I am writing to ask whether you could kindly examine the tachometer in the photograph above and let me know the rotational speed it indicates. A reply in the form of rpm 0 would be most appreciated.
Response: rpm 5750
